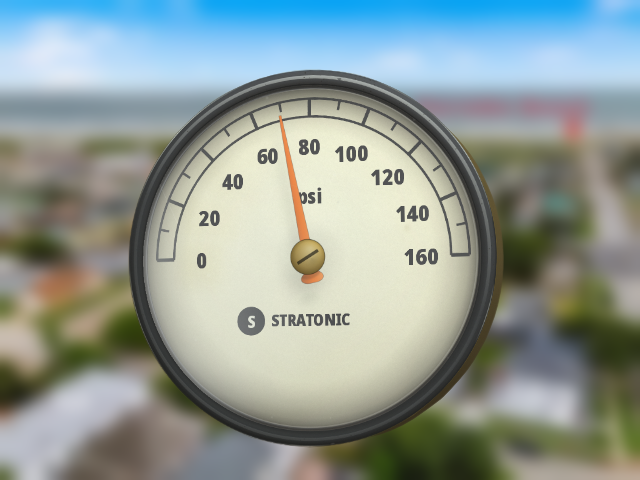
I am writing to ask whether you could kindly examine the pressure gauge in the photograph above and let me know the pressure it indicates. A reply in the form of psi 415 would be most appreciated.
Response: psi 70
